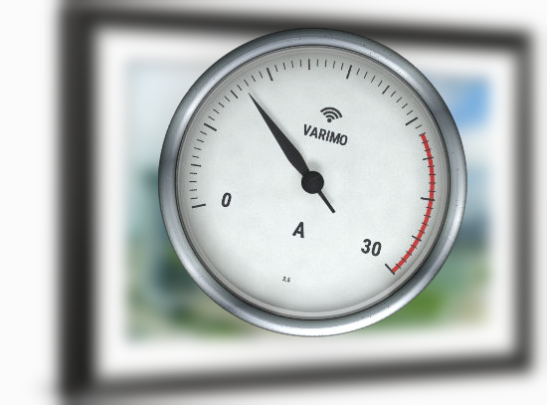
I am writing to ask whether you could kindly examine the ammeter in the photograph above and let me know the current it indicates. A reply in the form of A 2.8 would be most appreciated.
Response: A 8.25
